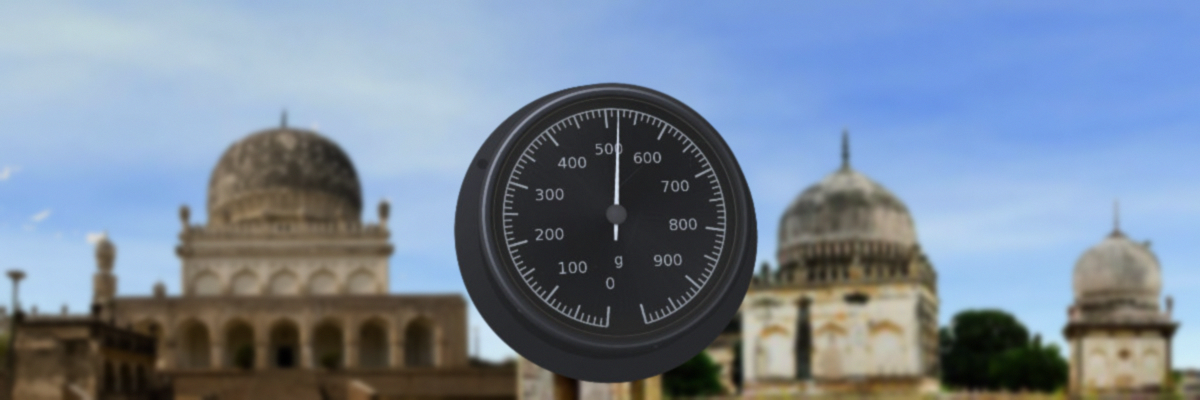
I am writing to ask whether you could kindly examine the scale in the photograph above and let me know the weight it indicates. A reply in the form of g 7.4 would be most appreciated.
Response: g 520
